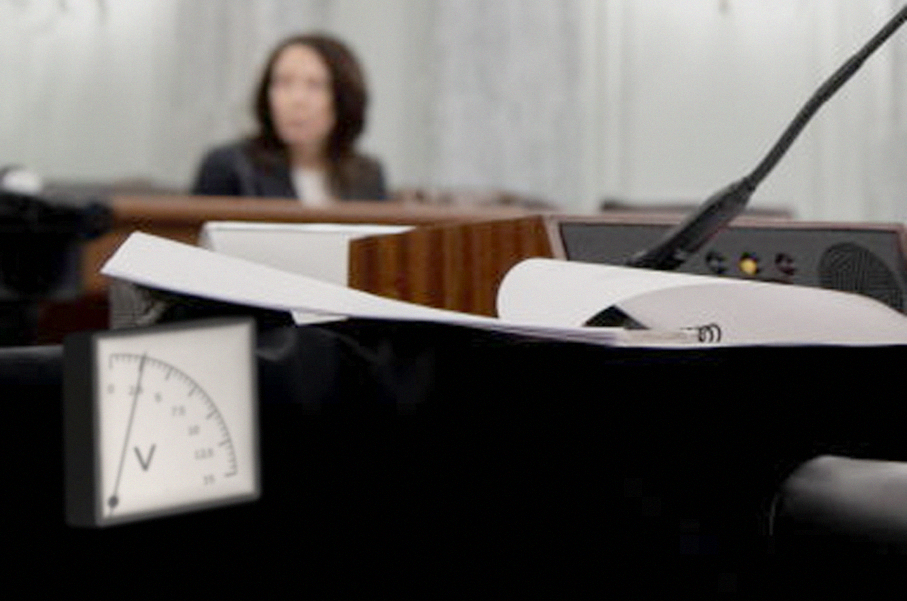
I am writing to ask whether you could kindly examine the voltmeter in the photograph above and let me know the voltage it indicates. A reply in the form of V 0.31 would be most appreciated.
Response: V 2.5
